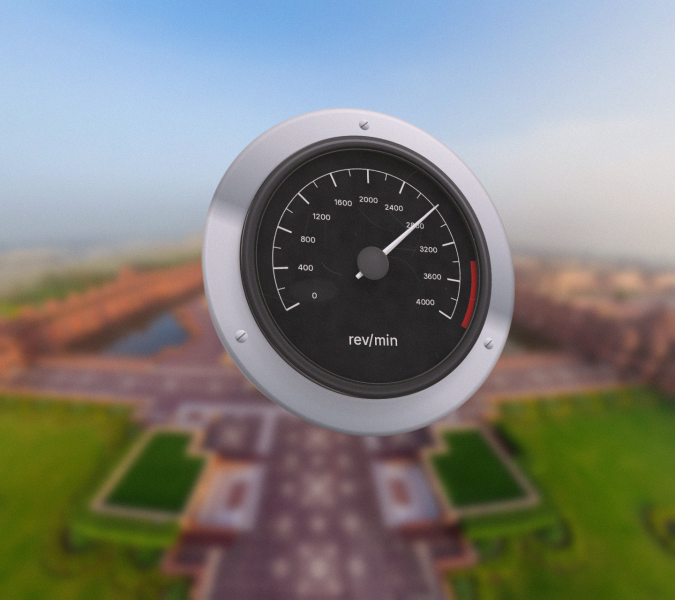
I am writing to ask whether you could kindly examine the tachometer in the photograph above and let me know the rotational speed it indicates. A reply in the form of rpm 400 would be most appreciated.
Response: rpm 2800
